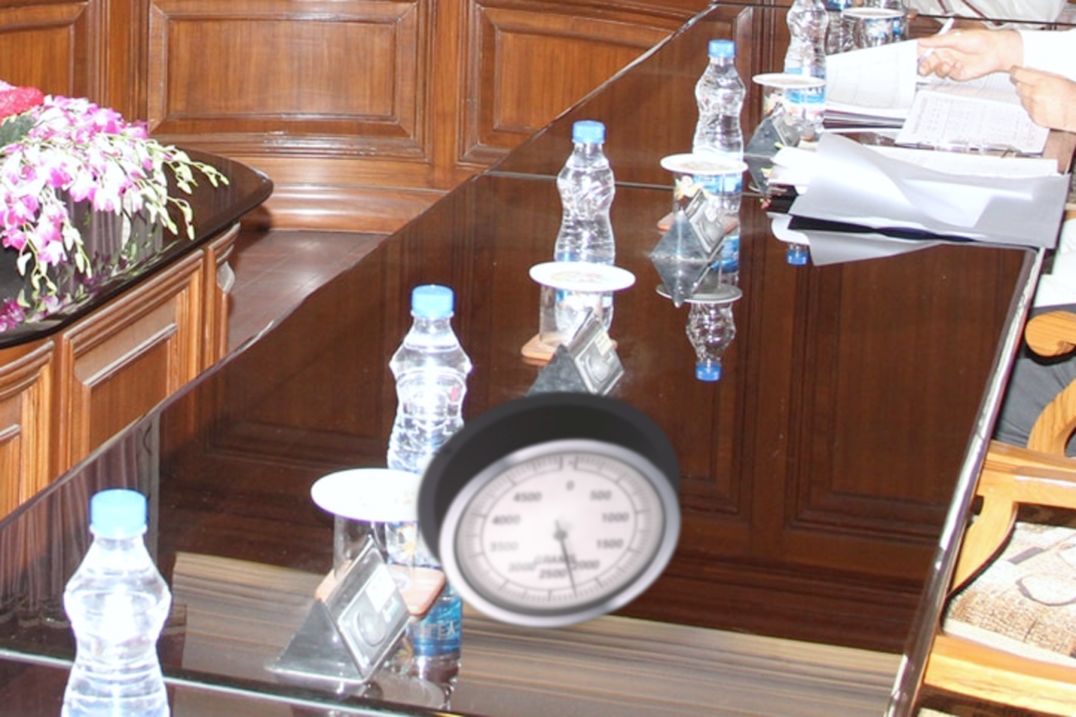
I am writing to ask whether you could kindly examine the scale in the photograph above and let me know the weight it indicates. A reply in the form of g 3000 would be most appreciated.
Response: g 2250
